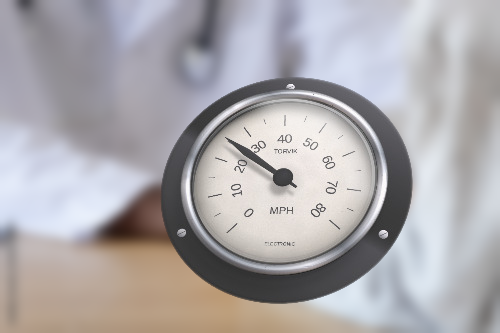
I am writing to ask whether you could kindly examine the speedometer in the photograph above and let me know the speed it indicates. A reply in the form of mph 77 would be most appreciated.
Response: mph 25
